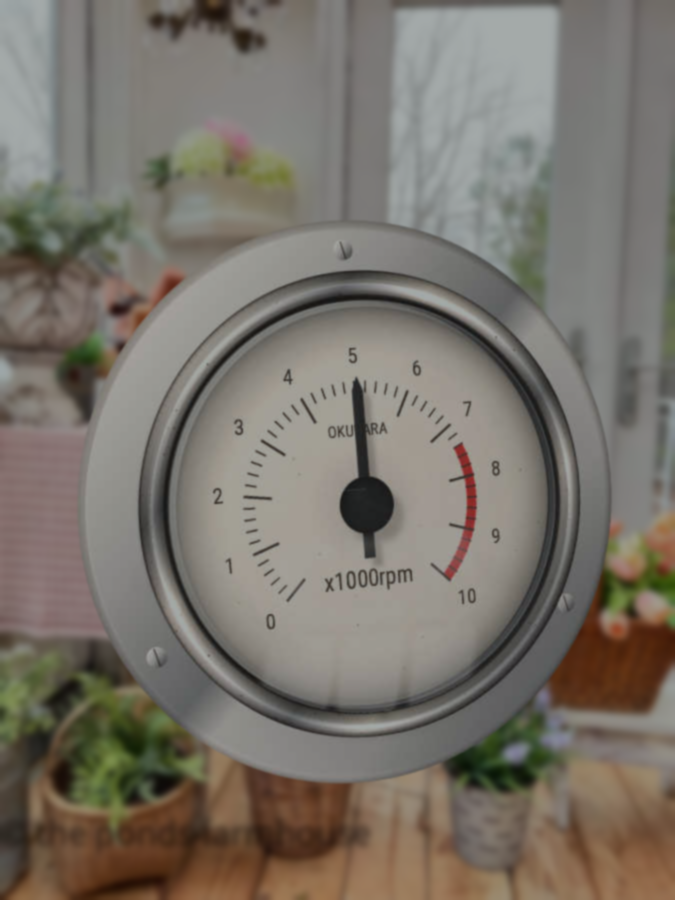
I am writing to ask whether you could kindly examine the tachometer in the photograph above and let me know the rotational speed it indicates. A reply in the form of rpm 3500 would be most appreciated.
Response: rpm 5000
